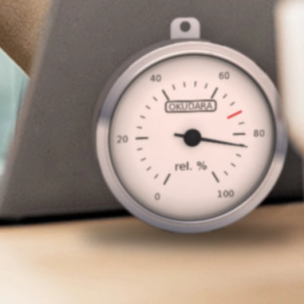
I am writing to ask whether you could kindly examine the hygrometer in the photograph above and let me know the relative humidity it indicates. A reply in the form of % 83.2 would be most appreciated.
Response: % 84
